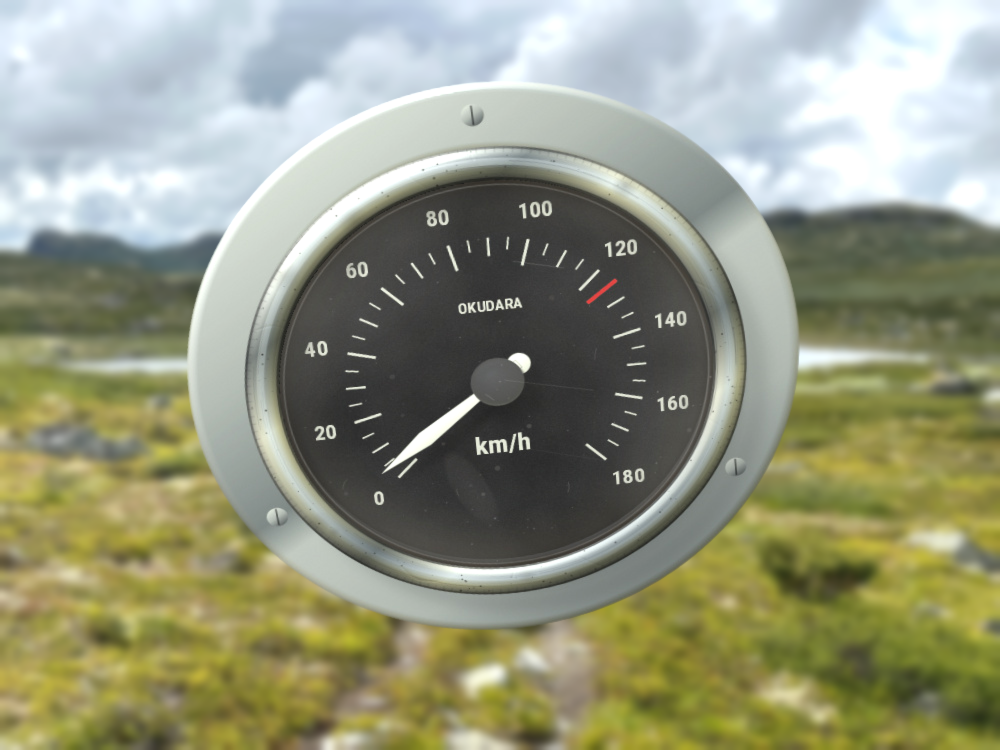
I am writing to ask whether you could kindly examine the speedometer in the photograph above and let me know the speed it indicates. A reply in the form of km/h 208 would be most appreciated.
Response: km/h 5
